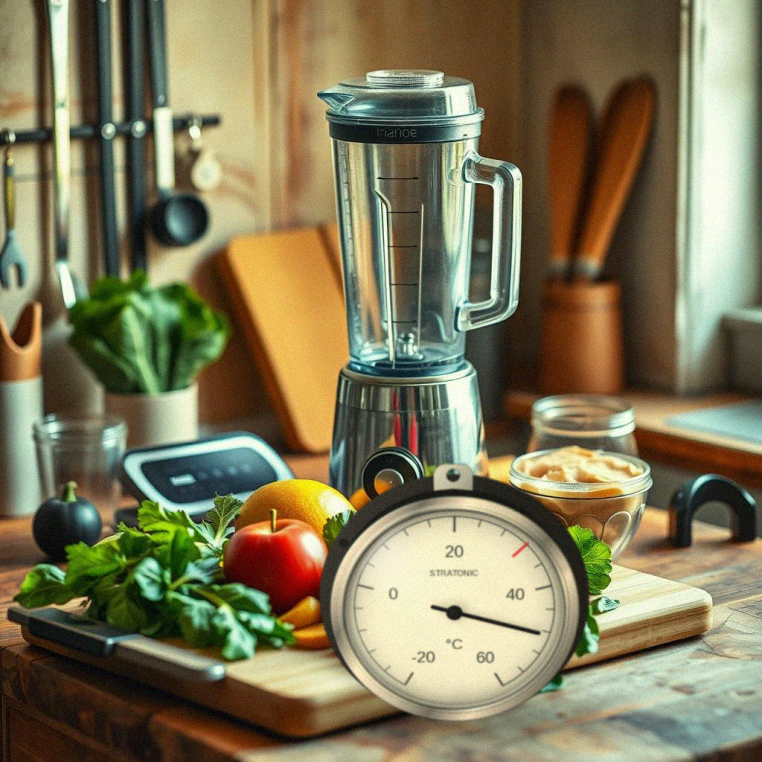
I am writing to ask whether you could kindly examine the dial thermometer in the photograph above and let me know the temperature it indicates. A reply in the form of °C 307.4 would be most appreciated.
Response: °C 48
